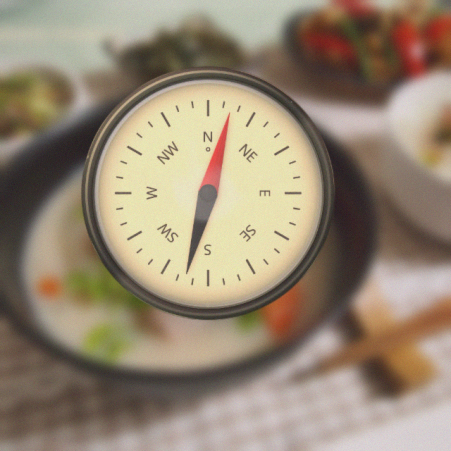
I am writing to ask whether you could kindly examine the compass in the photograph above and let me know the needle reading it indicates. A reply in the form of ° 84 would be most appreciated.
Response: ° 15
